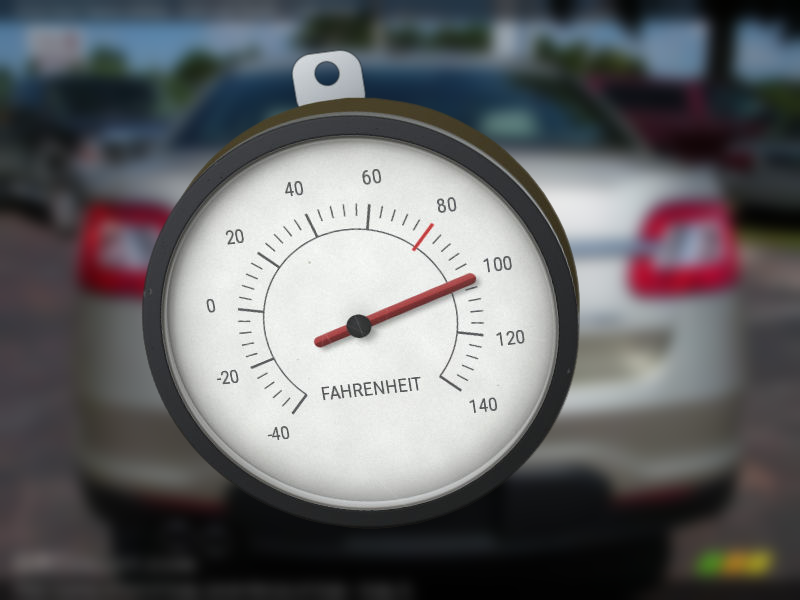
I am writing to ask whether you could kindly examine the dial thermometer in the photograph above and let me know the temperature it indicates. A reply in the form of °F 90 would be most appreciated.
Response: °F 100
